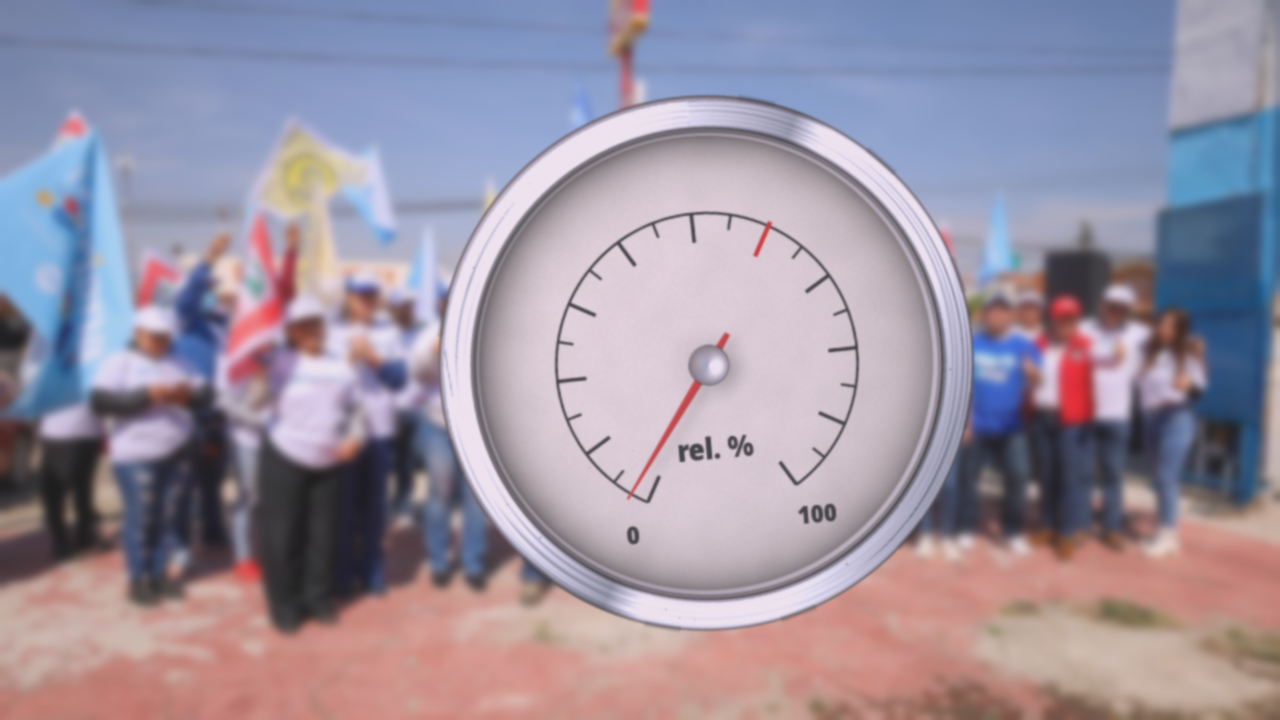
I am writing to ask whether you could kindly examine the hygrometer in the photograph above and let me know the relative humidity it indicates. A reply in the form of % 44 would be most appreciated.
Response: % 2.5
